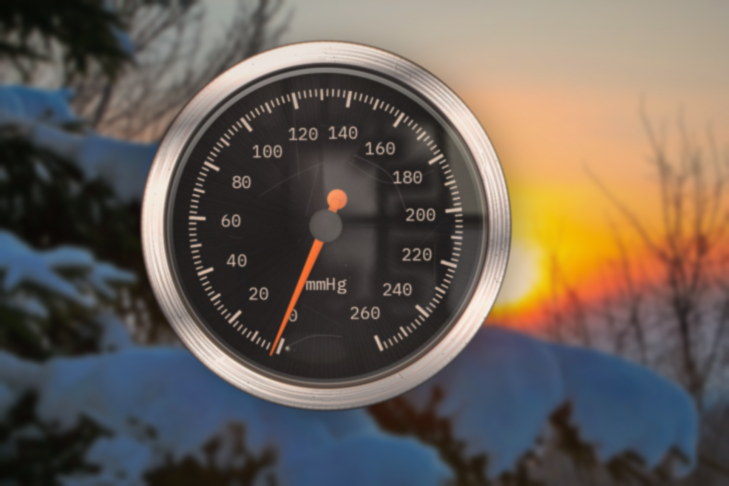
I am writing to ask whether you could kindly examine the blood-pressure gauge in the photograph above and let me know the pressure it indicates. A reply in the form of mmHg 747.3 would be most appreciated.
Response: mmHg 2
